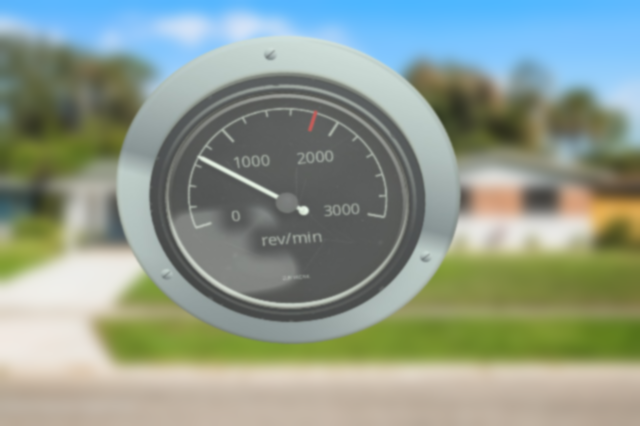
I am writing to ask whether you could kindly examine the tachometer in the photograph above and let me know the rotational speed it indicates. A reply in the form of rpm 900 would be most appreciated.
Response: rpm 700
